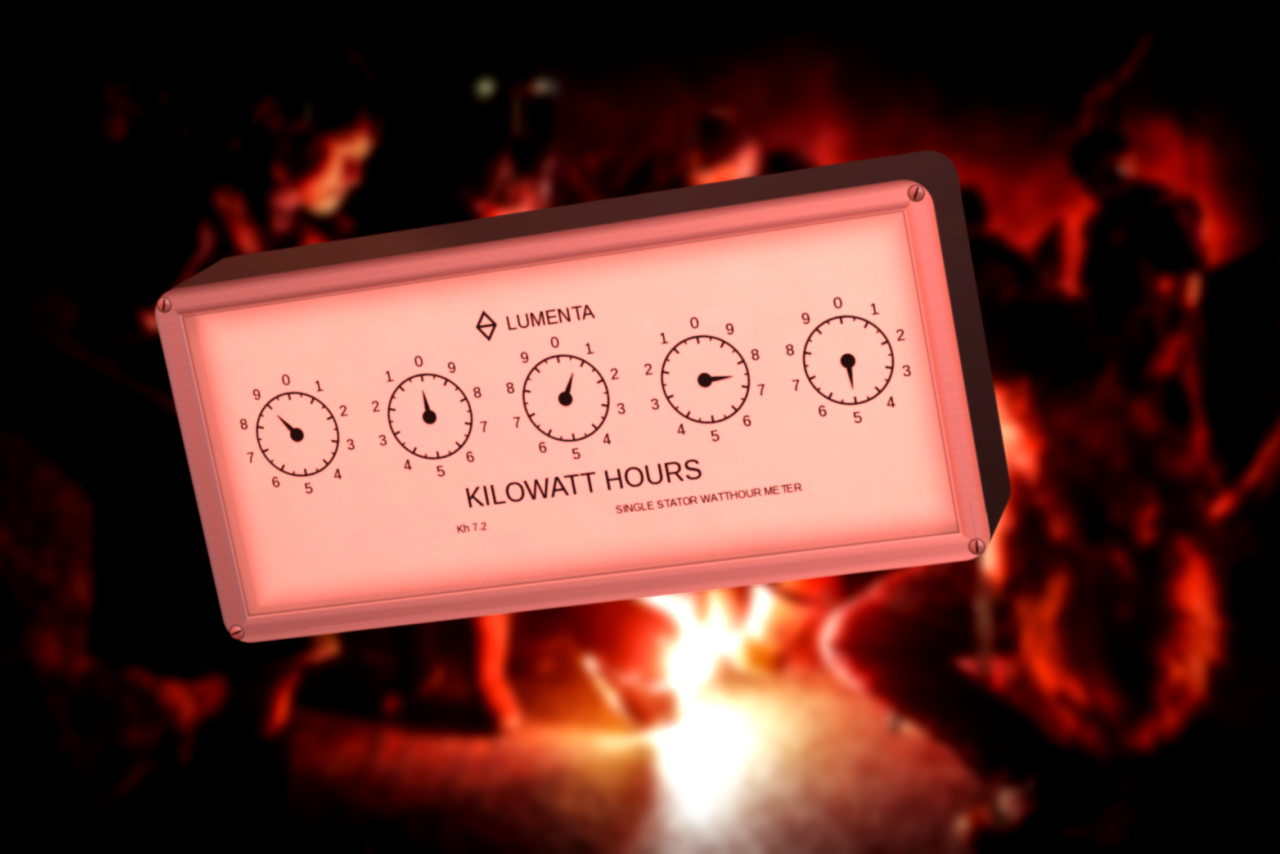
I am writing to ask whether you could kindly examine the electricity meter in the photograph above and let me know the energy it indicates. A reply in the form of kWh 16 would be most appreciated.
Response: kWh 90075
